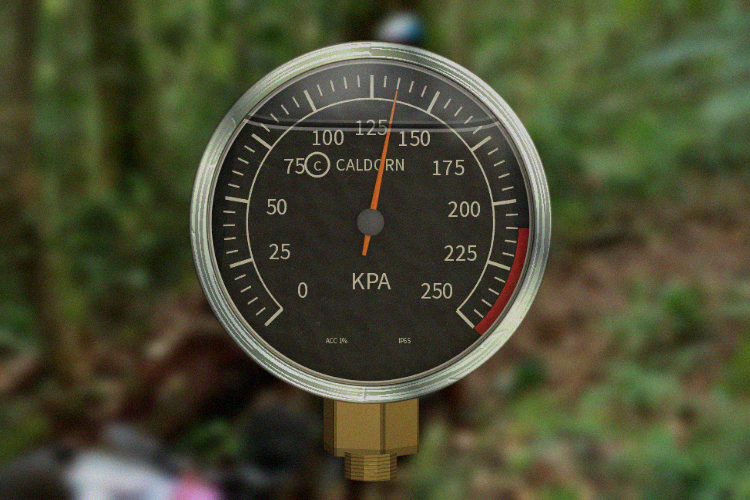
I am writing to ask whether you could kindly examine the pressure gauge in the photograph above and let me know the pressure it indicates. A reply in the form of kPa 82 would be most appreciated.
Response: kPa 135
